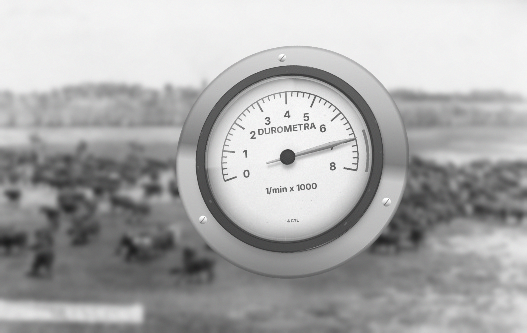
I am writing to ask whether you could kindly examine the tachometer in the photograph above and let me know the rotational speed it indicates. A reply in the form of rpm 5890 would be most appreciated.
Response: rpm 7000
